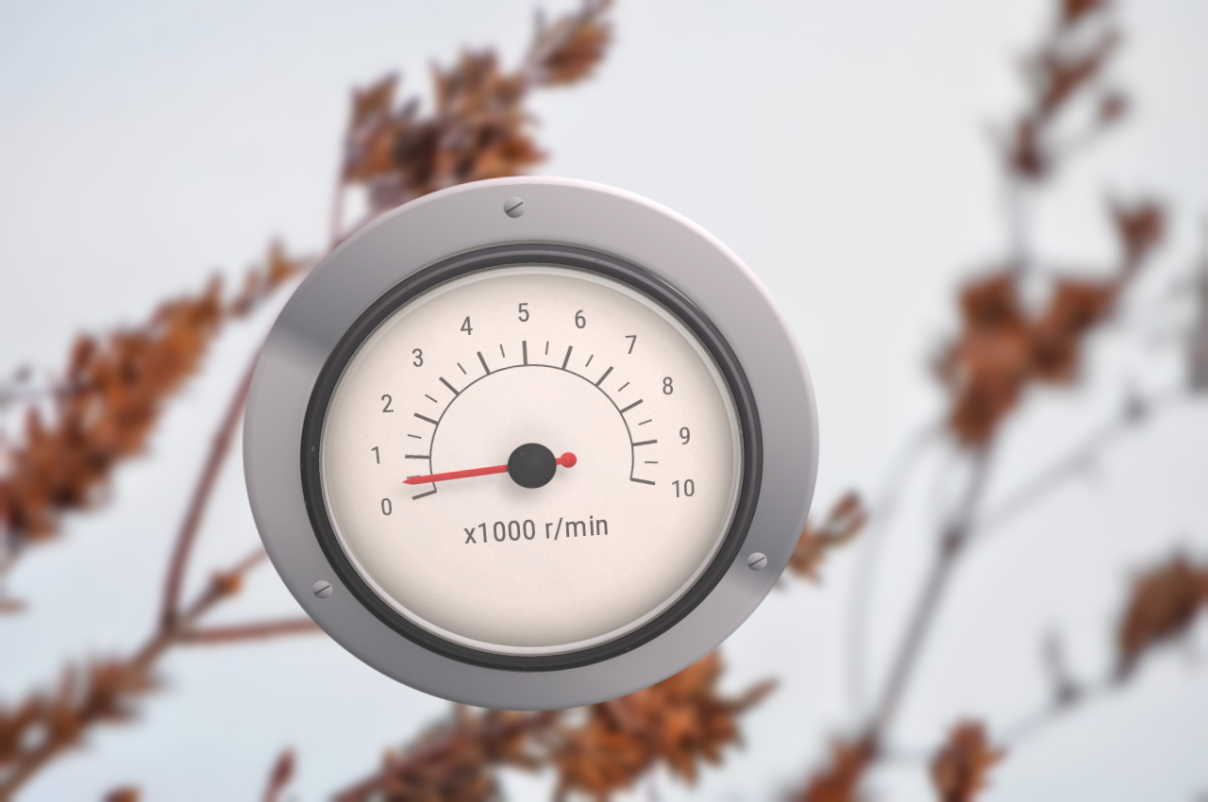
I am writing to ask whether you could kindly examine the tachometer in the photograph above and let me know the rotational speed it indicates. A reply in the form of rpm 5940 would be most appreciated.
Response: rpm 500
